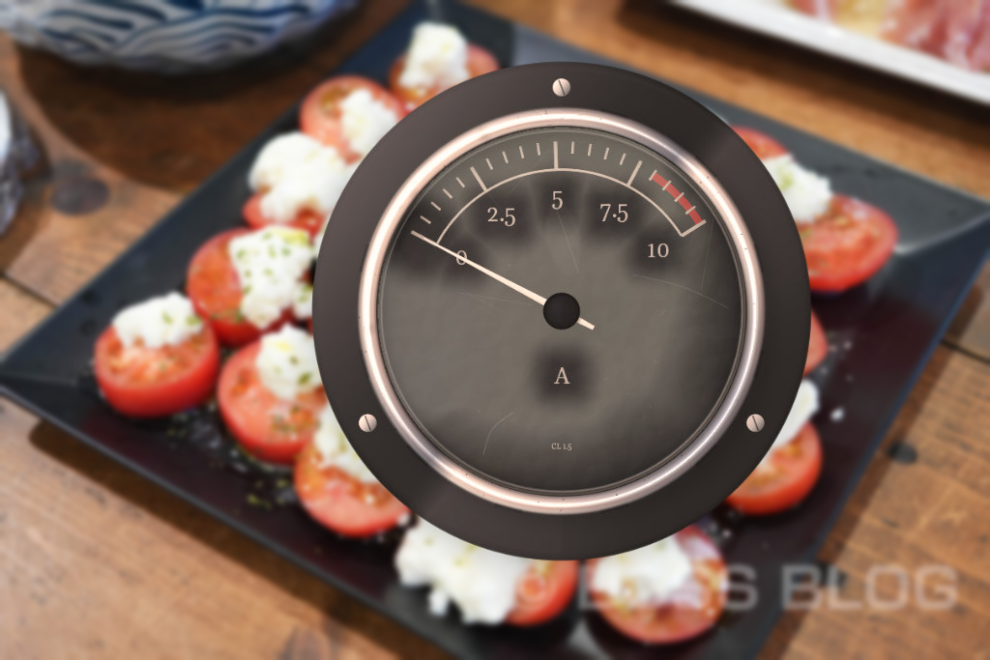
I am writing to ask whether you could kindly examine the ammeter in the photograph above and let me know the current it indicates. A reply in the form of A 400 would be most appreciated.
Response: A 0
